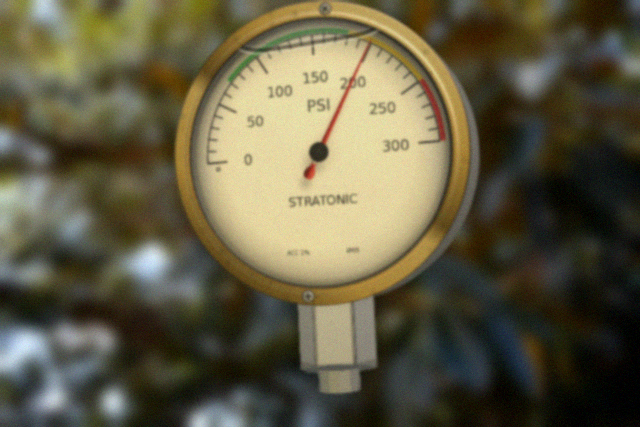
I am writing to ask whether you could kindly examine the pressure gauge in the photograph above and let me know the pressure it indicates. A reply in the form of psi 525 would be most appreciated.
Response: psi 200
